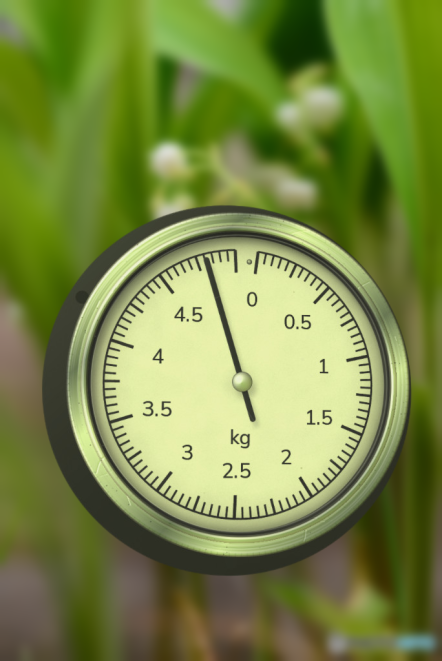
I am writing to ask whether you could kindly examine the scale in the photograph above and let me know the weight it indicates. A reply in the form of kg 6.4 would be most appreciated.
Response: kg 4.8
